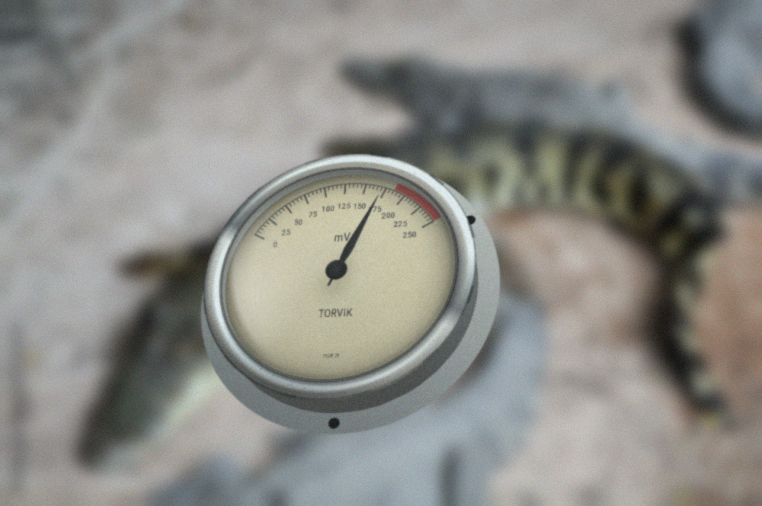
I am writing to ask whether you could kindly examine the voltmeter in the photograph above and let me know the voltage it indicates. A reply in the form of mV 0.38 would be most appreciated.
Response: mV 175
